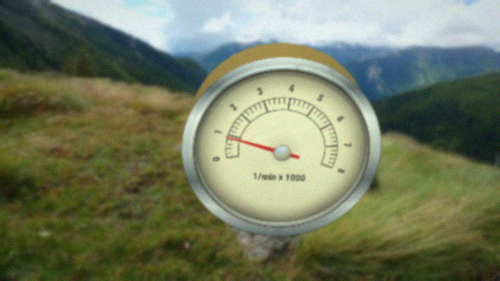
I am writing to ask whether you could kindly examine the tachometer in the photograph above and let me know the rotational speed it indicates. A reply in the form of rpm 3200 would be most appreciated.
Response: rpm 1000
